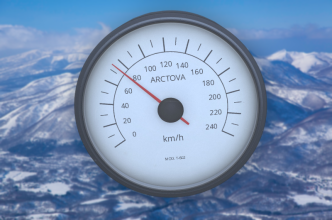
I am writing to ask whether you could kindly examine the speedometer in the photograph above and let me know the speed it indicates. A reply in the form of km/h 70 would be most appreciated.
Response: km/h 75
